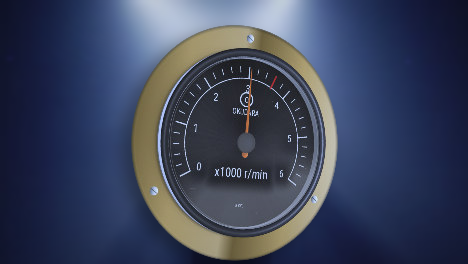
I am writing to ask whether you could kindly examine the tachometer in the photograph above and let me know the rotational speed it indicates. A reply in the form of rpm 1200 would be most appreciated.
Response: rpm 3000
